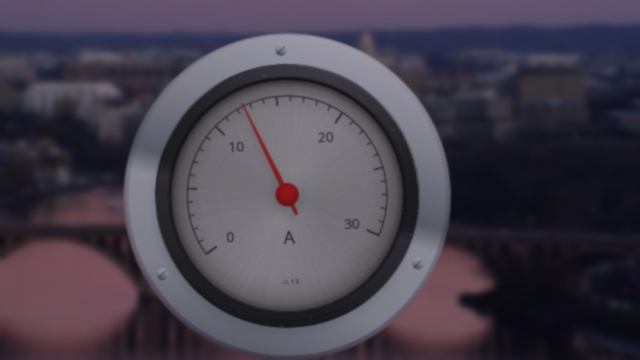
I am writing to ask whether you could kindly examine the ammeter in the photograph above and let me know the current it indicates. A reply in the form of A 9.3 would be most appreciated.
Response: A 12.5
